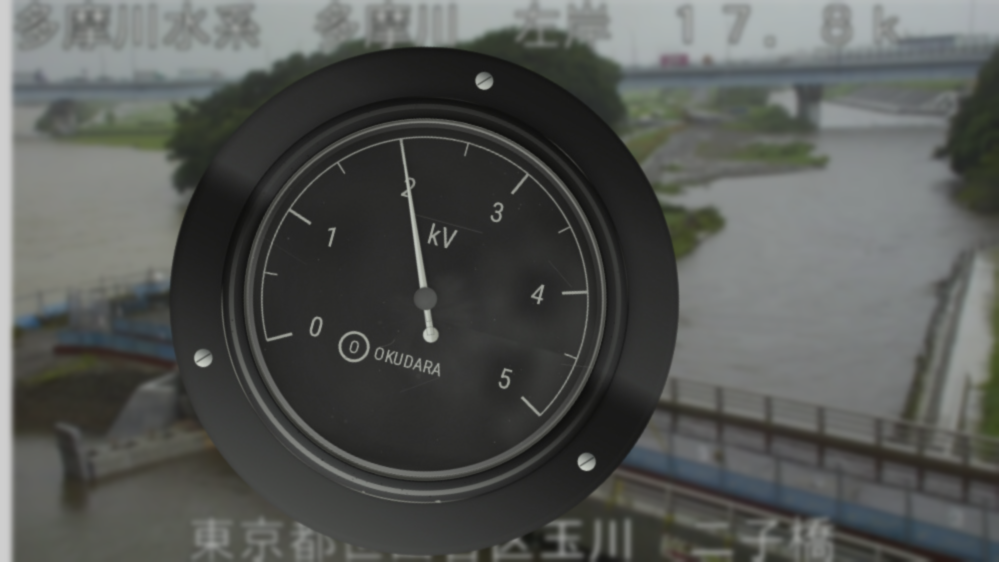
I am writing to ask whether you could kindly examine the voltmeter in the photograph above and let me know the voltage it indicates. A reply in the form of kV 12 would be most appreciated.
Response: kV 2
